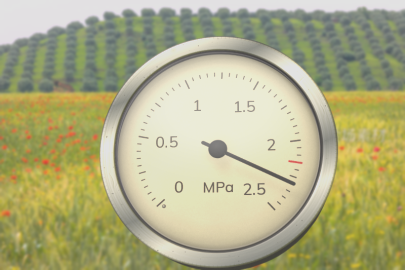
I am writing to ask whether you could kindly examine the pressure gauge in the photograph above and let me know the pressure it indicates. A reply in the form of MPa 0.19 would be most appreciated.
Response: MPa 2.3
